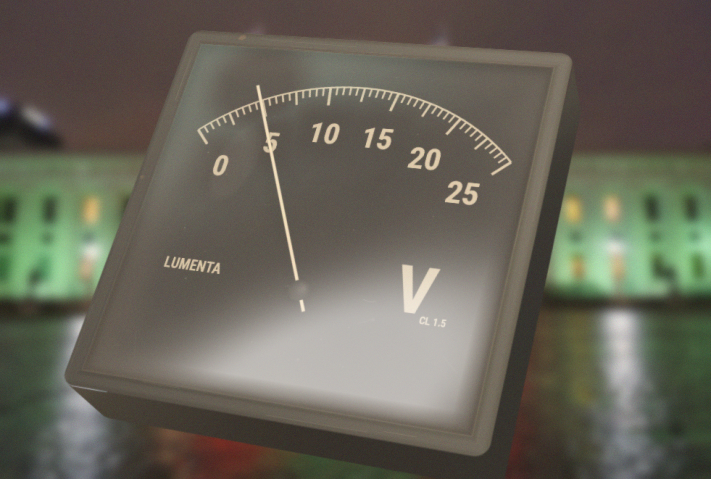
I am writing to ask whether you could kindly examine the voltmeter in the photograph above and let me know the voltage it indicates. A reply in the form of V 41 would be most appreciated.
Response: V 5
